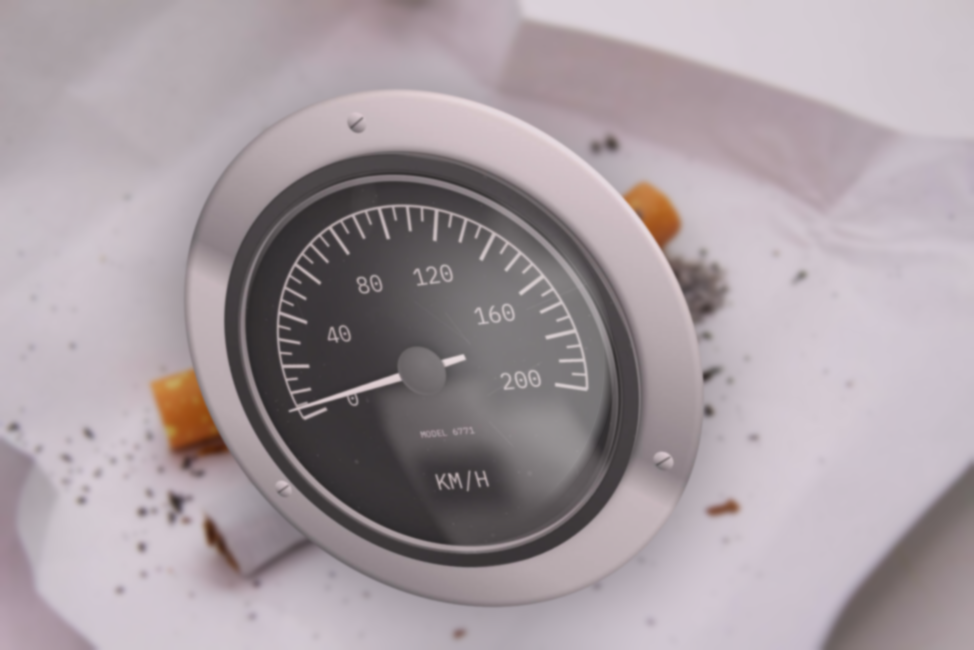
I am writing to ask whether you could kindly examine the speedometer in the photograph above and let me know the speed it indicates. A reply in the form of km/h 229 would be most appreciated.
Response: km/h 5
